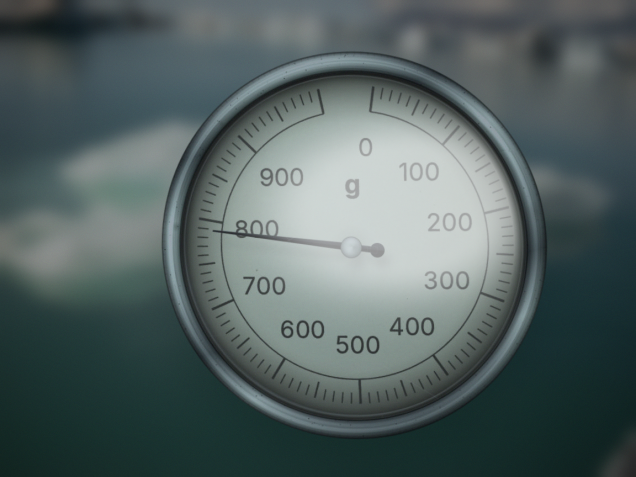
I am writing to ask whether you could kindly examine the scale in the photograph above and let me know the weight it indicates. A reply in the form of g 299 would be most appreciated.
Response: g 790
